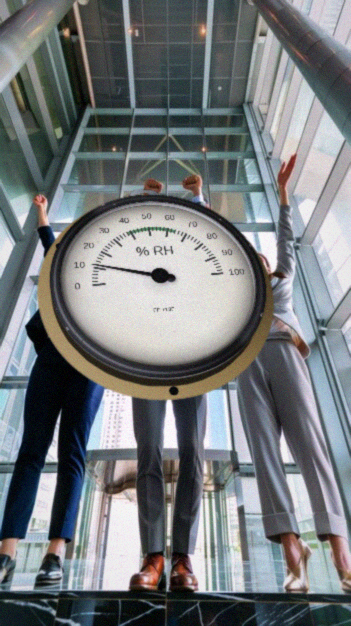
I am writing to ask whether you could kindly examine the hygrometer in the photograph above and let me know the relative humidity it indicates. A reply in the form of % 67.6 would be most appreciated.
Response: % 10
